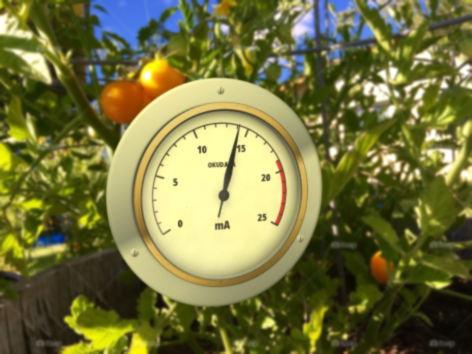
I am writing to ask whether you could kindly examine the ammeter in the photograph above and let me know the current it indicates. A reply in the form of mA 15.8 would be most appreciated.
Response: mA 14
